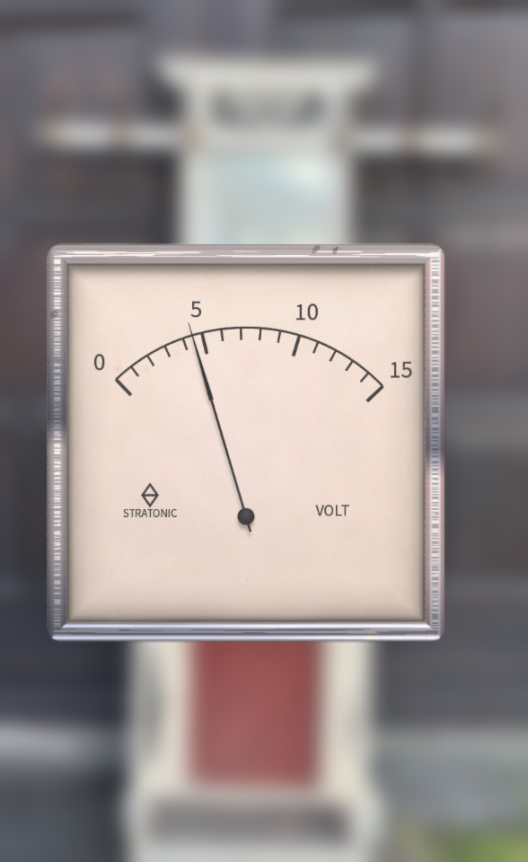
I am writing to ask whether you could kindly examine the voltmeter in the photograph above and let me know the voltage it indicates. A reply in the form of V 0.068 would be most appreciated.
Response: V 4.5
